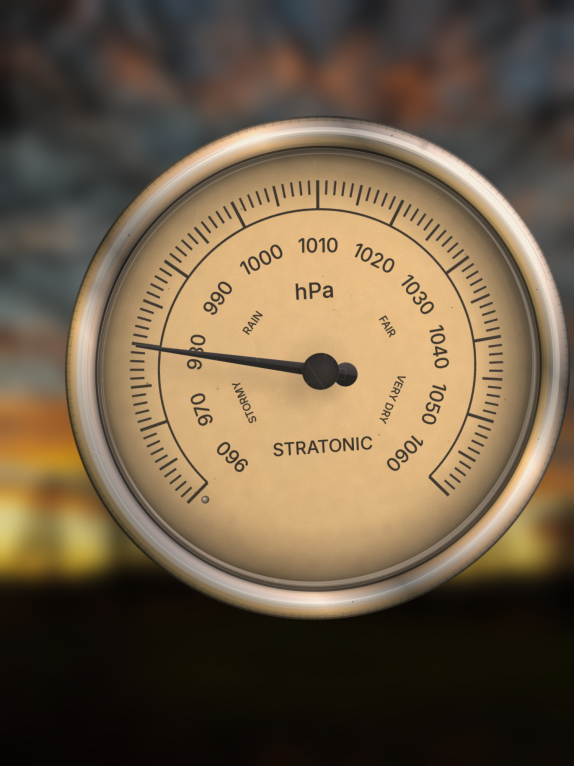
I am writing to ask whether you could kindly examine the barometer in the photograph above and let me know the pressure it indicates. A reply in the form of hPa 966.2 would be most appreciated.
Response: hPa 980
